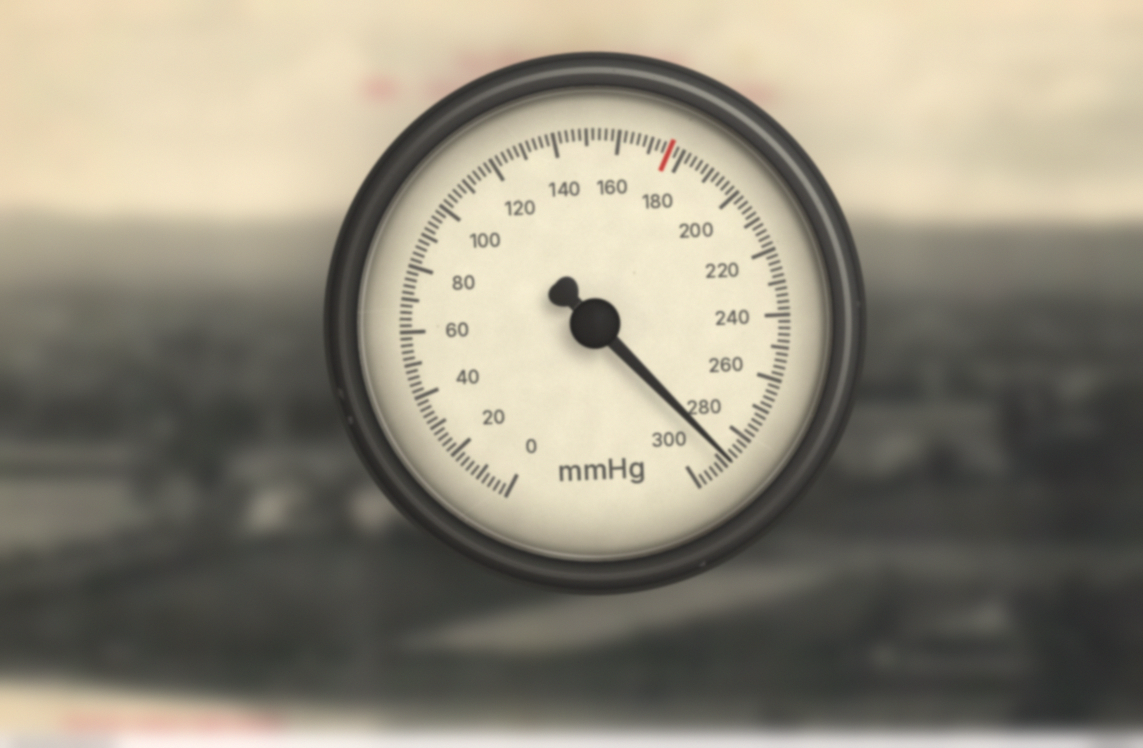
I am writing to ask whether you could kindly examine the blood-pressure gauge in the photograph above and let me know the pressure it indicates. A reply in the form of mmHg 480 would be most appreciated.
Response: mmHg 288
